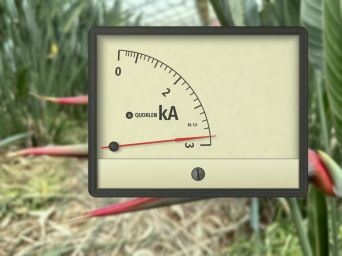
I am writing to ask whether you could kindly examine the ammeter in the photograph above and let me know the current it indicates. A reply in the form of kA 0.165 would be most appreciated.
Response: kA 2.9
